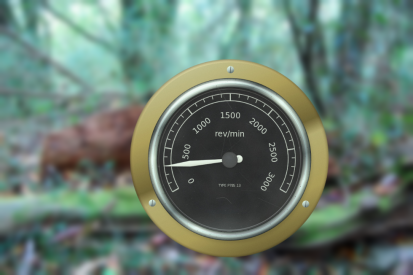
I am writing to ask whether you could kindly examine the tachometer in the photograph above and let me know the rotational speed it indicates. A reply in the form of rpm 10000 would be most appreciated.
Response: rpm 300
